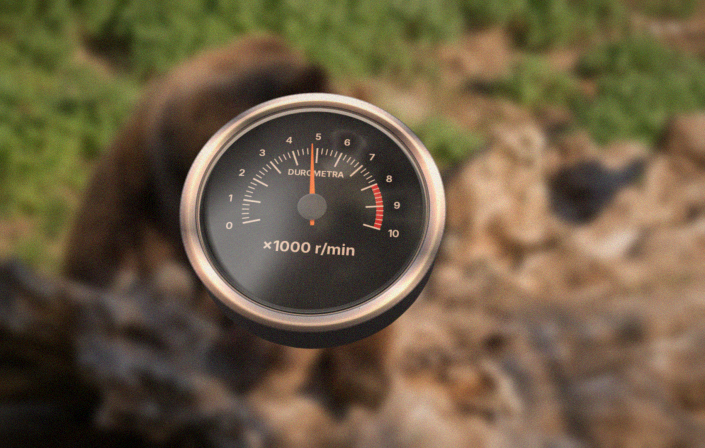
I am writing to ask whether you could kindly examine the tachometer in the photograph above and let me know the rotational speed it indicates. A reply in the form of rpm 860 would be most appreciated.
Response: rpm 4800
